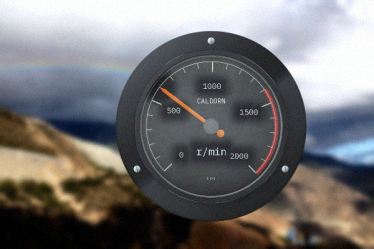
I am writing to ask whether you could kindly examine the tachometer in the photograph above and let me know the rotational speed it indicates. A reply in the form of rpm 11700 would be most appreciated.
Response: rpm 600
